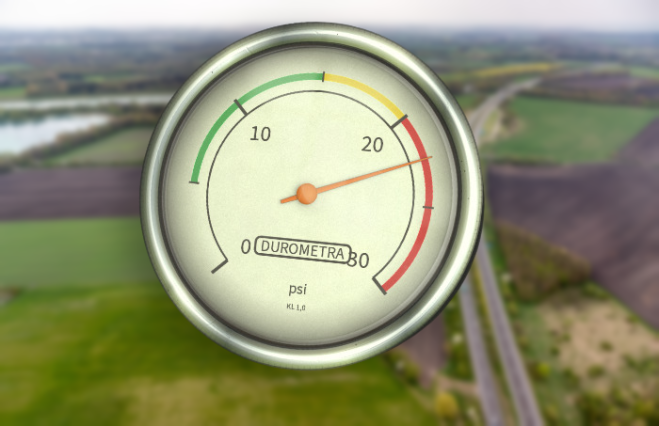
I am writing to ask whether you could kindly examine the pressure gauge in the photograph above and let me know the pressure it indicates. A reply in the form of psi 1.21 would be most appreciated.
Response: psi 22.5
